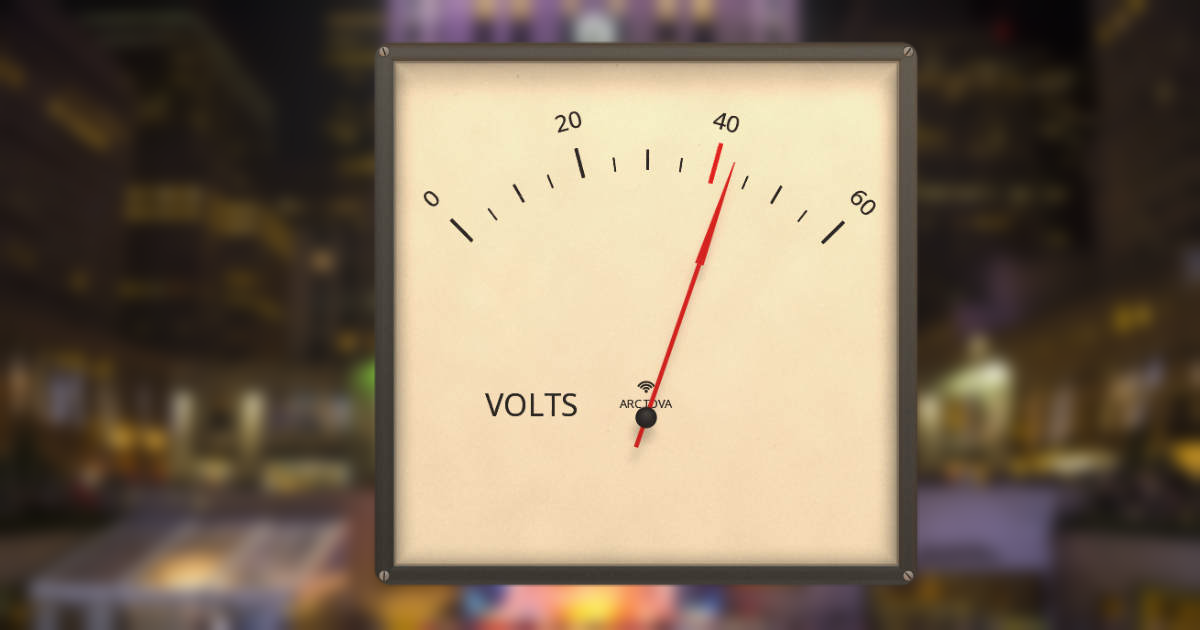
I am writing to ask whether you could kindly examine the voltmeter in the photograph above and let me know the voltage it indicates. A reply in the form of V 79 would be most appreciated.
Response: V 42.5
